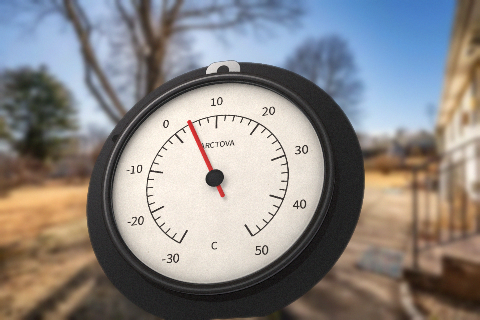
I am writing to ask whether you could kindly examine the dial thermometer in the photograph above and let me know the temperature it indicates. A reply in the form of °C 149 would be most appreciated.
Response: °C 4
